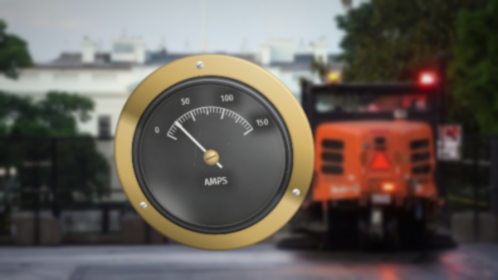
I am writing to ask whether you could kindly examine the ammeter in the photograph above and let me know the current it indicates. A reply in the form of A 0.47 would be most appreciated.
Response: A 25
